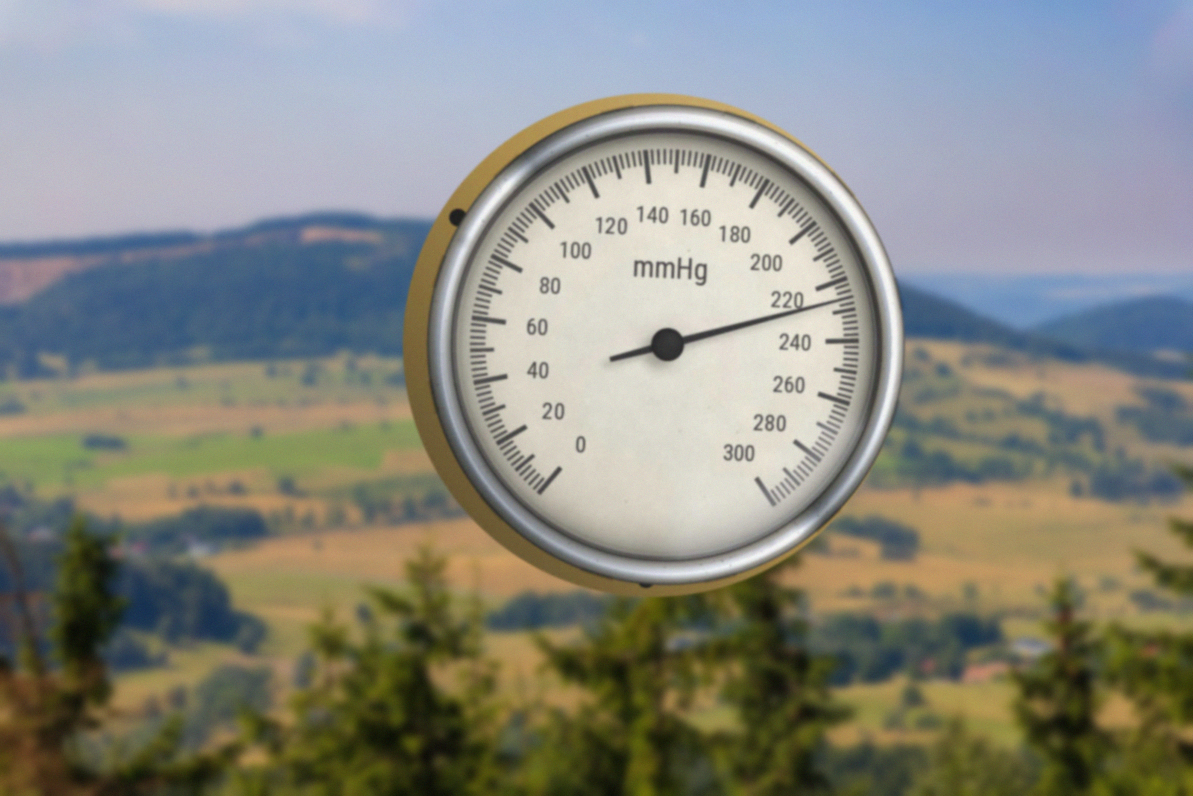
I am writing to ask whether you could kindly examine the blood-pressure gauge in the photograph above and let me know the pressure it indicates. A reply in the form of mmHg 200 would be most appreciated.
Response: mmHg 226
